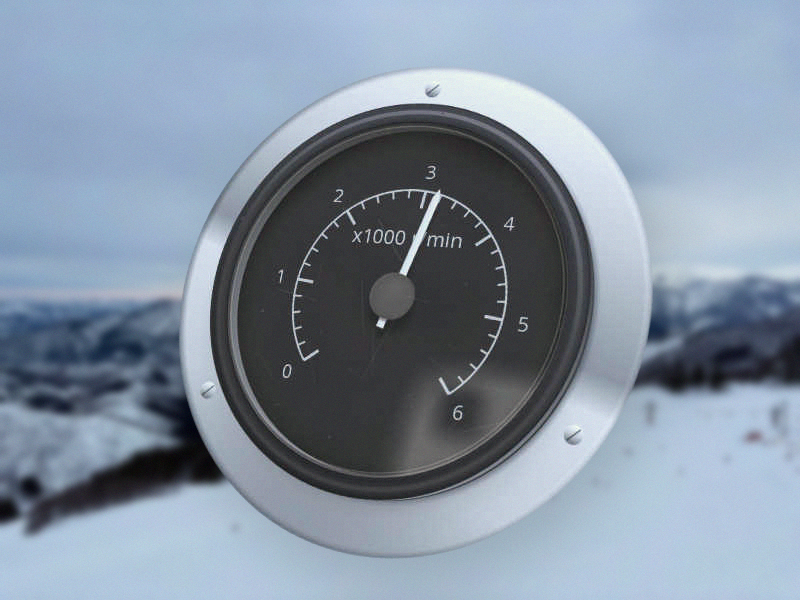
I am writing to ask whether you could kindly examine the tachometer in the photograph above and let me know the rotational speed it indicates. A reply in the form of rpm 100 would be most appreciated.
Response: rpm 3200
